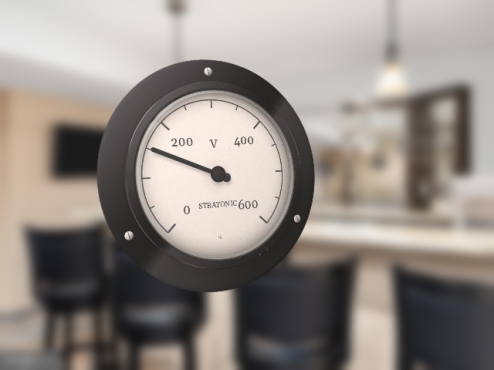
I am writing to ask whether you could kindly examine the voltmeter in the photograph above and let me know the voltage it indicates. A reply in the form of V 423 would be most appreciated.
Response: V 150
